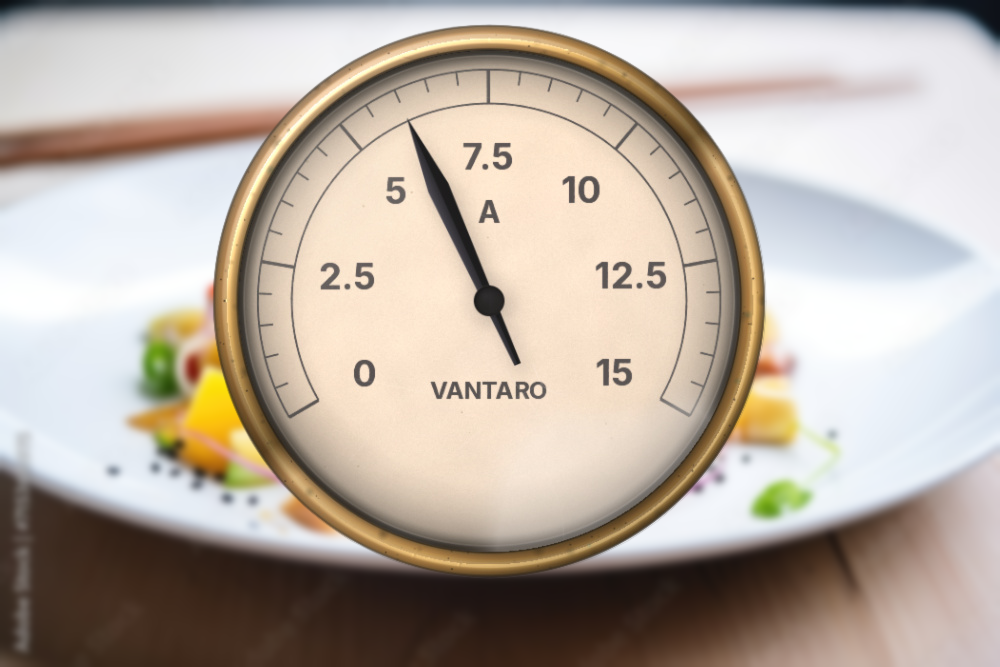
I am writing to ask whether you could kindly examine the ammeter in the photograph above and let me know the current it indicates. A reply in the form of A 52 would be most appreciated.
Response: A 6
